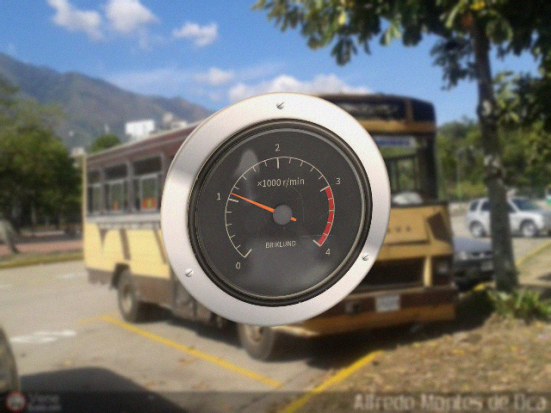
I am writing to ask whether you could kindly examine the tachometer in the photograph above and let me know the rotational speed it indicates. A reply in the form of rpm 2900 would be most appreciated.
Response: rpm 1100
